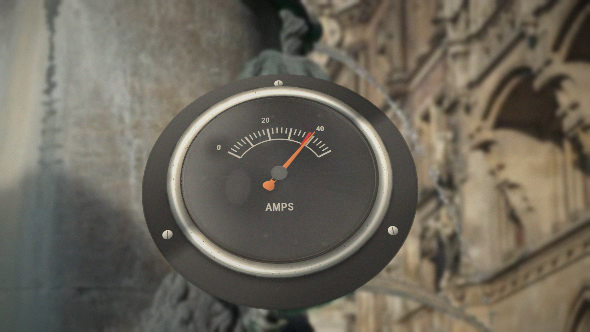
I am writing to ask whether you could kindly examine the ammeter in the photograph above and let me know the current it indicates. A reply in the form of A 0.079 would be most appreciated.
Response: A 40
